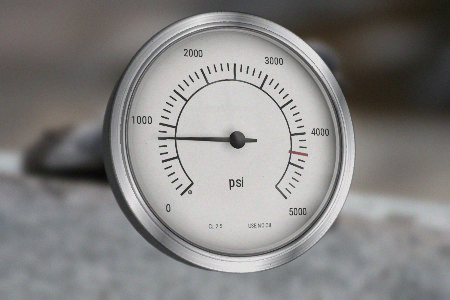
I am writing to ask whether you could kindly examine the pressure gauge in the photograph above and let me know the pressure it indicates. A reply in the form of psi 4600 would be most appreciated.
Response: psi 800
